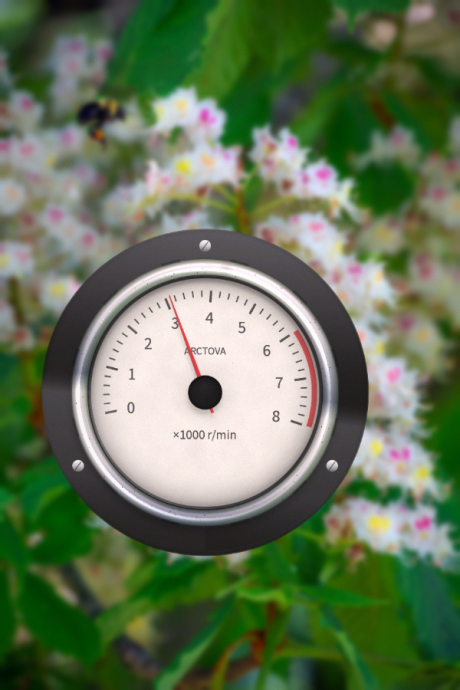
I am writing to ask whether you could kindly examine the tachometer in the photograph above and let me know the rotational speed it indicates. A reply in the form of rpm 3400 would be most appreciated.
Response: rpm 3100
